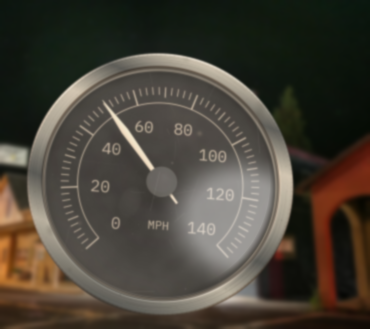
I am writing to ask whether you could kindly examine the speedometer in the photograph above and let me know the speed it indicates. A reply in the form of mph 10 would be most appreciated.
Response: mph 50
